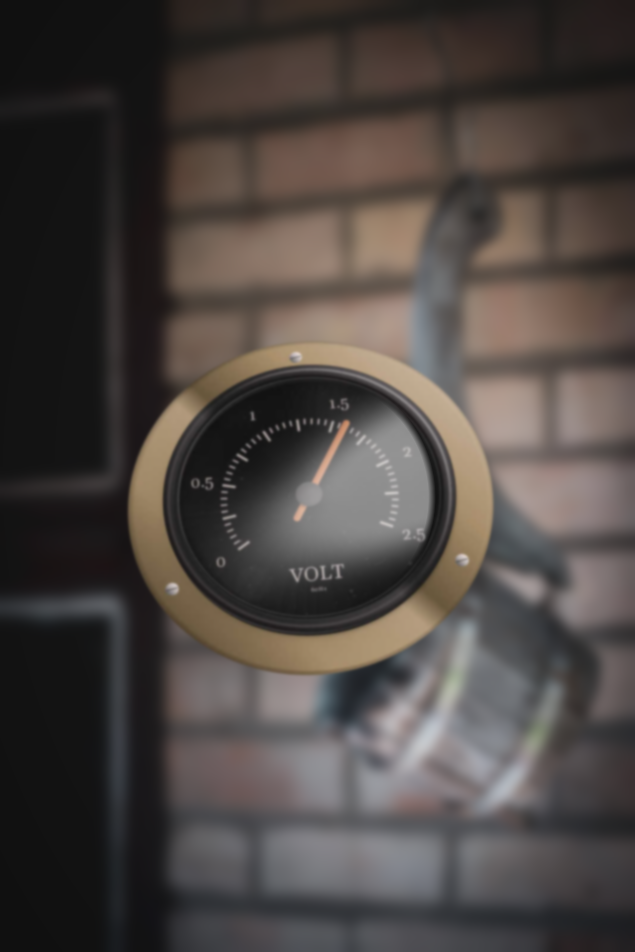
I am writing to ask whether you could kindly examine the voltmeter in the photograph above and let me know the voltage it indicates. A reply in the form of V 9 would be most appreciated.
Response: V 1.6
